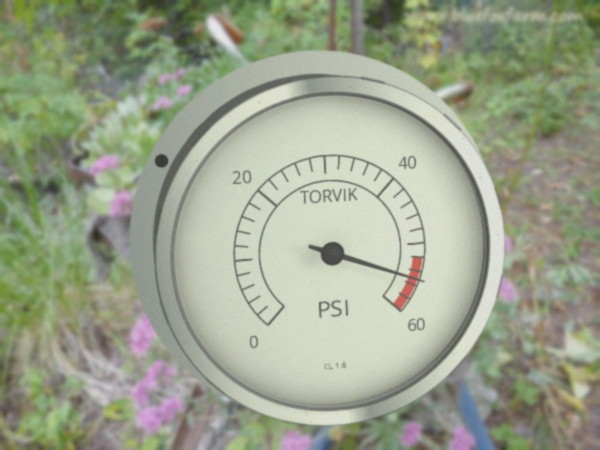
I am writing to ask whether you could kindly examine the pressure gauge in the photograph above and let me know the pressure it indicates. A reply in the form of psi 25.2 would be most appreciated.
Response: psi 55
